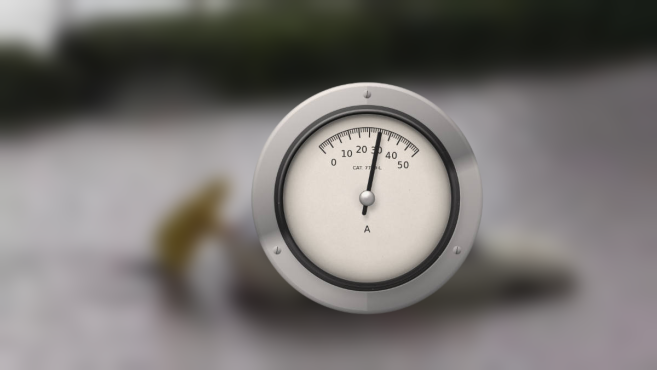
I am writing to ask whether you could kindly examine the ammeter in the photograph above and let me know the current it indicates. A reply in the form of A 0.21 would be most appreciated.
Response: A 30
